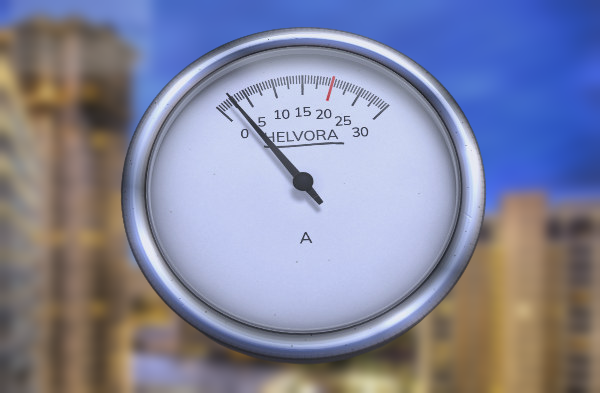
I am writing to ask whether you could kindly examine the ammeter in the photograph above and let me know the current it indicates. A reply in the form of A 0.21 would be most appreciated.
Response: A 2.5
